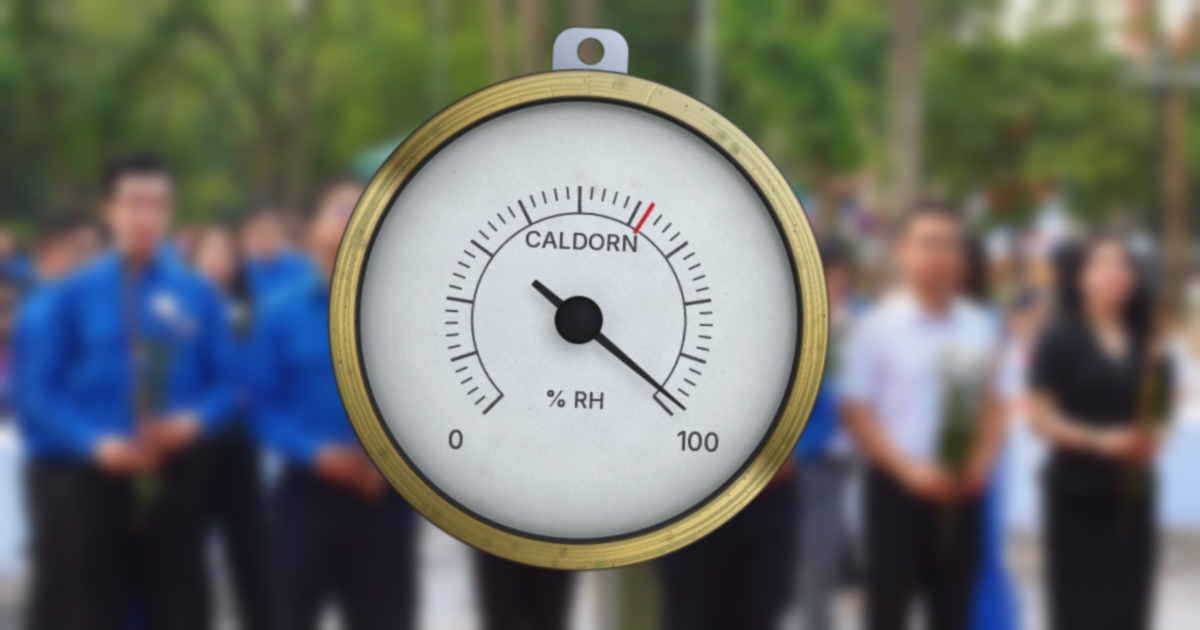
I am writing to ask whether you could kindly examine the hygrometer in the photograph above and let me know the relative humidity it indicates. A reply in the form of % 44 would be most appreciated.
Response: % 98
